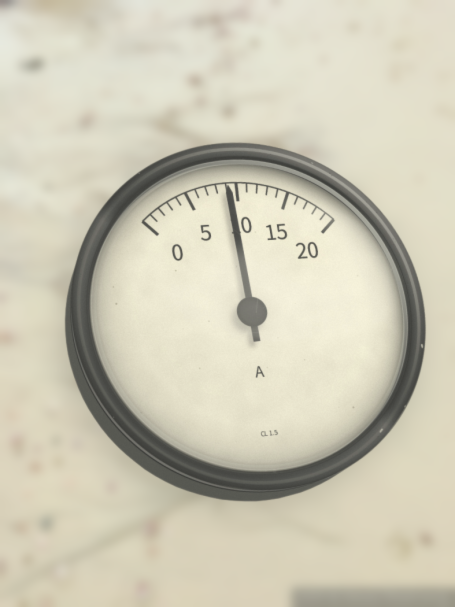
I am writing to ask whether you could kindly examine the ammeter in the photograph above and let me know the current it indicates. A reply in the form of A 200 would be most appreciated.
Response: A 9
